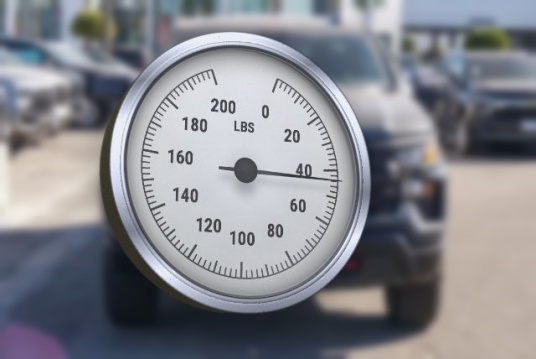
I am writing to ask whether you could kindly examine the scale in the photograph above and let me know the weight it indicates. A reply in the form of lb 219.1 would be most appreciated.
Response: lb 44
